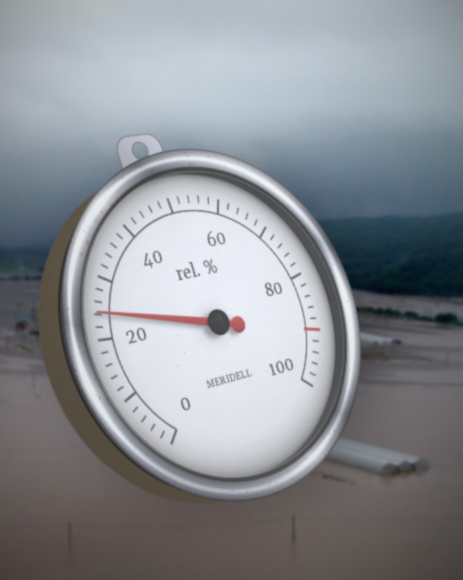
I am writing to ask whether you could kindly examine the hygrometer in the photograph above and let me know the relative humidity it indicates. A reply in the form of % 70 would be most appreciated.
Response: % 24
